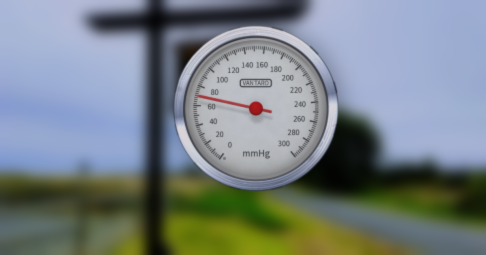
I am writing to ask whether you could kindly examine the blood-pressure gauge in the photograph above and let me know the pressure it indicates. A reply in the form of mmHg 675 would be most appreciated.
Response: mmHg 70
